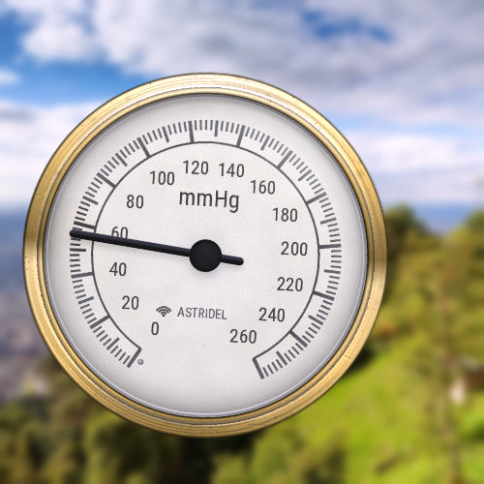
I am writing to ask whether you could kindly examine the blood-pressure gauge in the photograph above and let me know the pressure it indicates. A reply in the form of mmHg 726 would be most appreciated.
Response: mmHg 56
